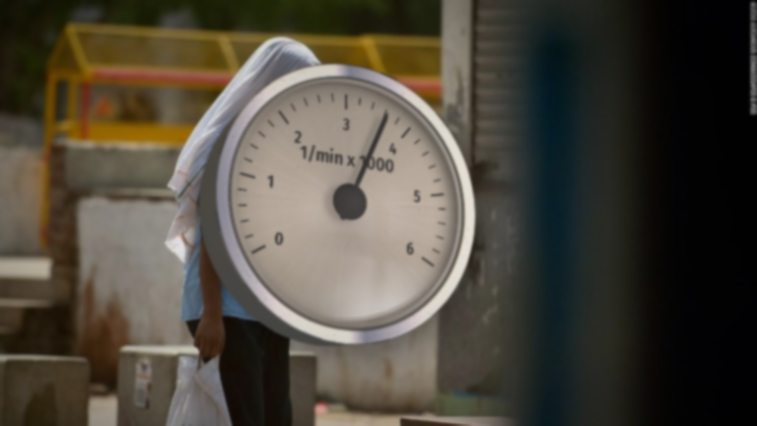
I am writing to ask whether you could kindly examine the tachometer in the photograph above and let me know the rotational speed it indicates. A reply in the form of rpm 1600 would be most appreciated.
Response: rpm 3600
